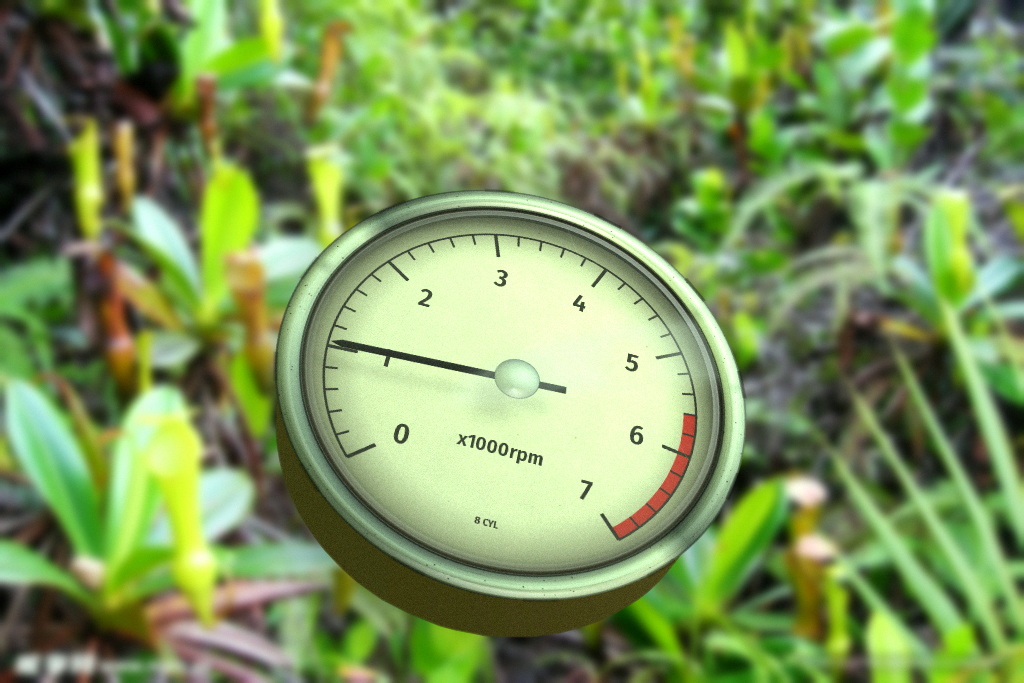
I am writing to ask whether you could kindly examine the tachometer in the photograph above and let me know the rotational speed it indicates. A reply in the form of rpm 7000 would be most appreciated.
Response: rpm 1000
